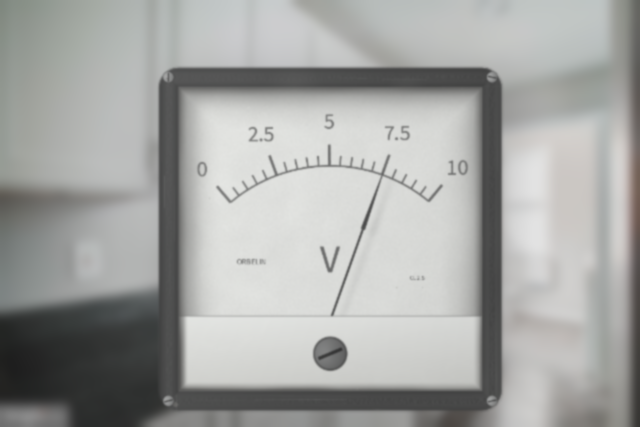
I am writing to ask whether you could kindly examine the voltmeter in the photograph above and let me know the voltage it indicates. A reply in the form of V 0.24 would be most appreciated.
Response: V 7.5
